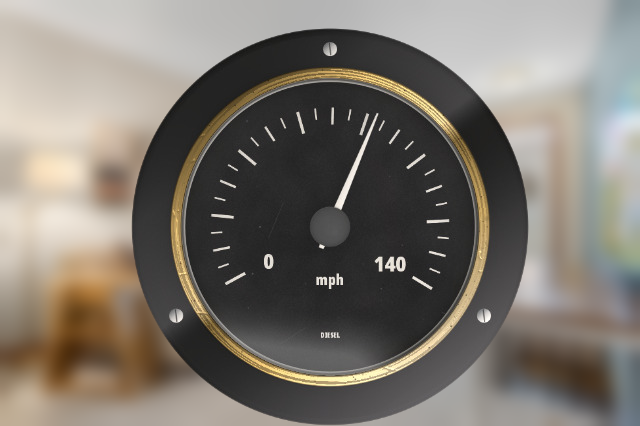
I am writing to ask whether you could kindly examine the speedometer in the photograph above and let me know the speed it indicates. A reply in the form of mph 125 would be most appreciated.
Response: mph 82.5
